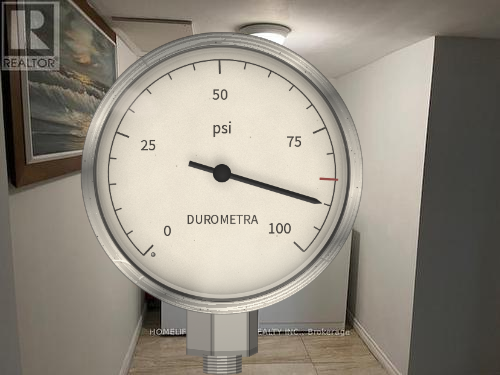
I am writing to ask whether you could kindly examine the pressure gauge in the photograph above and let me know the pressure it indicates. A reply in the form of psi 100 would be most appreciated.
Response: psi 90
